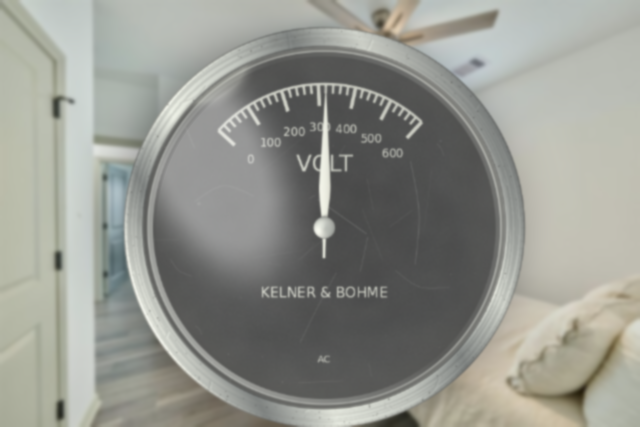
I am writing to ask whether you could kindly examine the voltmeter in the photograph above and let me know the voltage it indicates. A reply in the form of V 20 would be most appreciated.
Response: V 320
